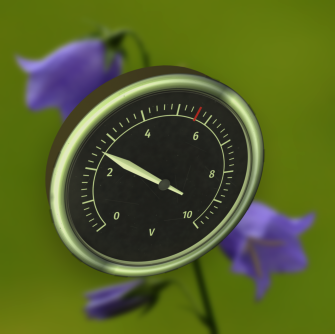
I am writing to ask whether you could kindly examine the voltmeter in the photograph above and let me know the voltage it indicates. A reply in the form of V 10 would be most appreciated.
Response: V 2.6
